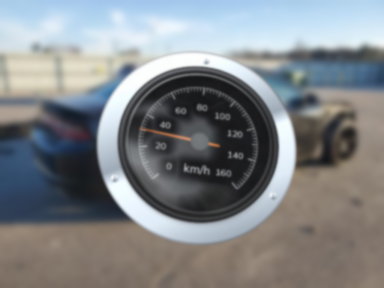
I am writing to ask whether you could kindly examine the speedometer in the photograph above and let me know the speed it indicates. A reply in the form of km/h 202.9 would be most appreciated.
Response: km/h 30
